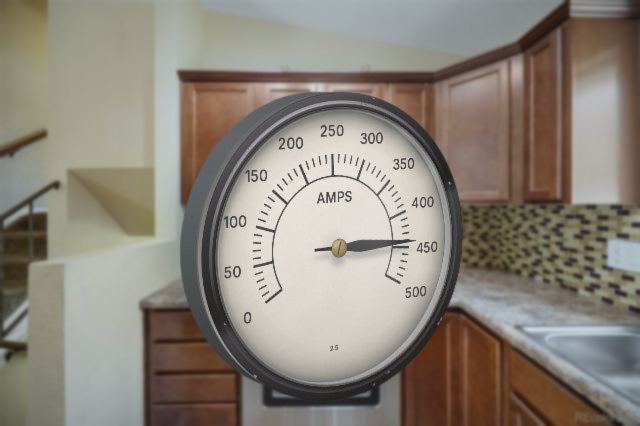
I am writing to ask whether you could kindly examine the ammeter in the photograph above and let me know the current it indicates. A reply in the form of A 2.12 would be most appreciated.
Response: A 440
